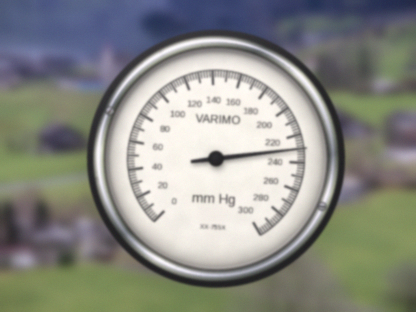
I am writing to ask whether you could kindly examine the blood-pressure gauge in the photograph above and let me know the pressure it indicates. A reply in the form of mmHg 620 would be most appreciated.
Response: mmHg 230
